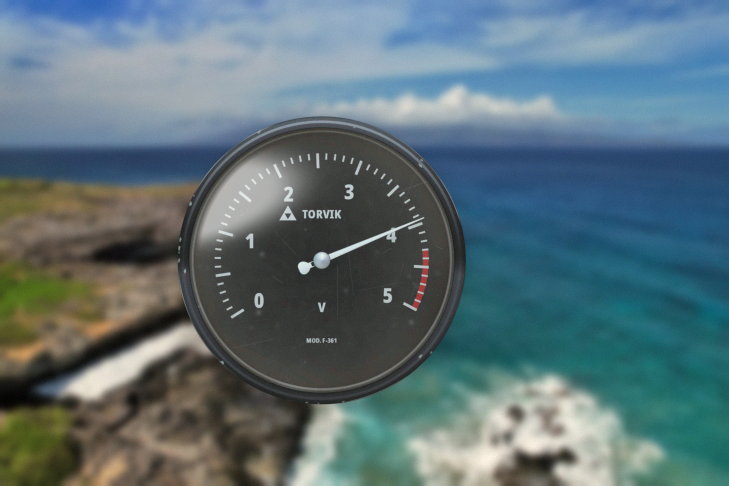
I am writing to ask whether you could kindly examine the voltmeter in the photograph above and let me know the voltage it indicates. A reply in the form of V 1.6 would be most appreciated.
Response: V 3.95
